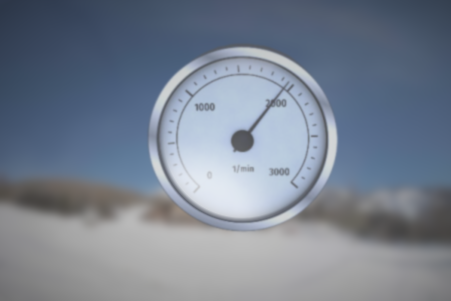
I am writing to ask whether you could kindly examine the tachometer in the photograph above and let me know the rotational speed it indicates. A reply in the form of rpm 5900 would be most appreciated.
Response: rpm 1950
